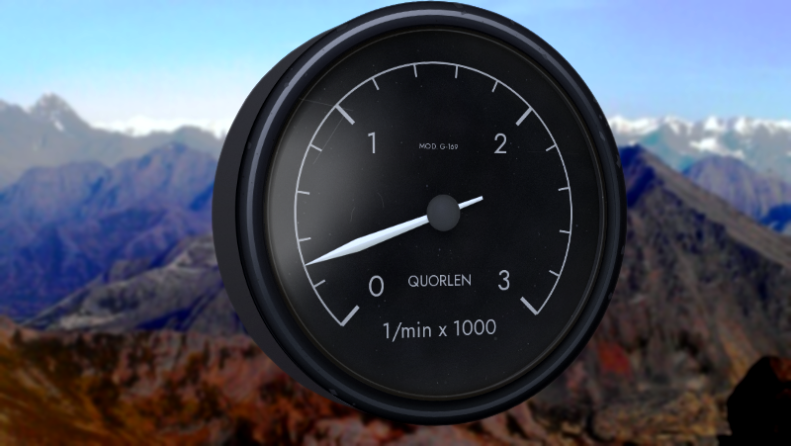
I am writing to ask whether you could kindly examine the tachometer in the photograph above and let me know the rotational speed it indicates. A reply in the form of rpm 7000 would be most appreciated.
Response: rpm 300
